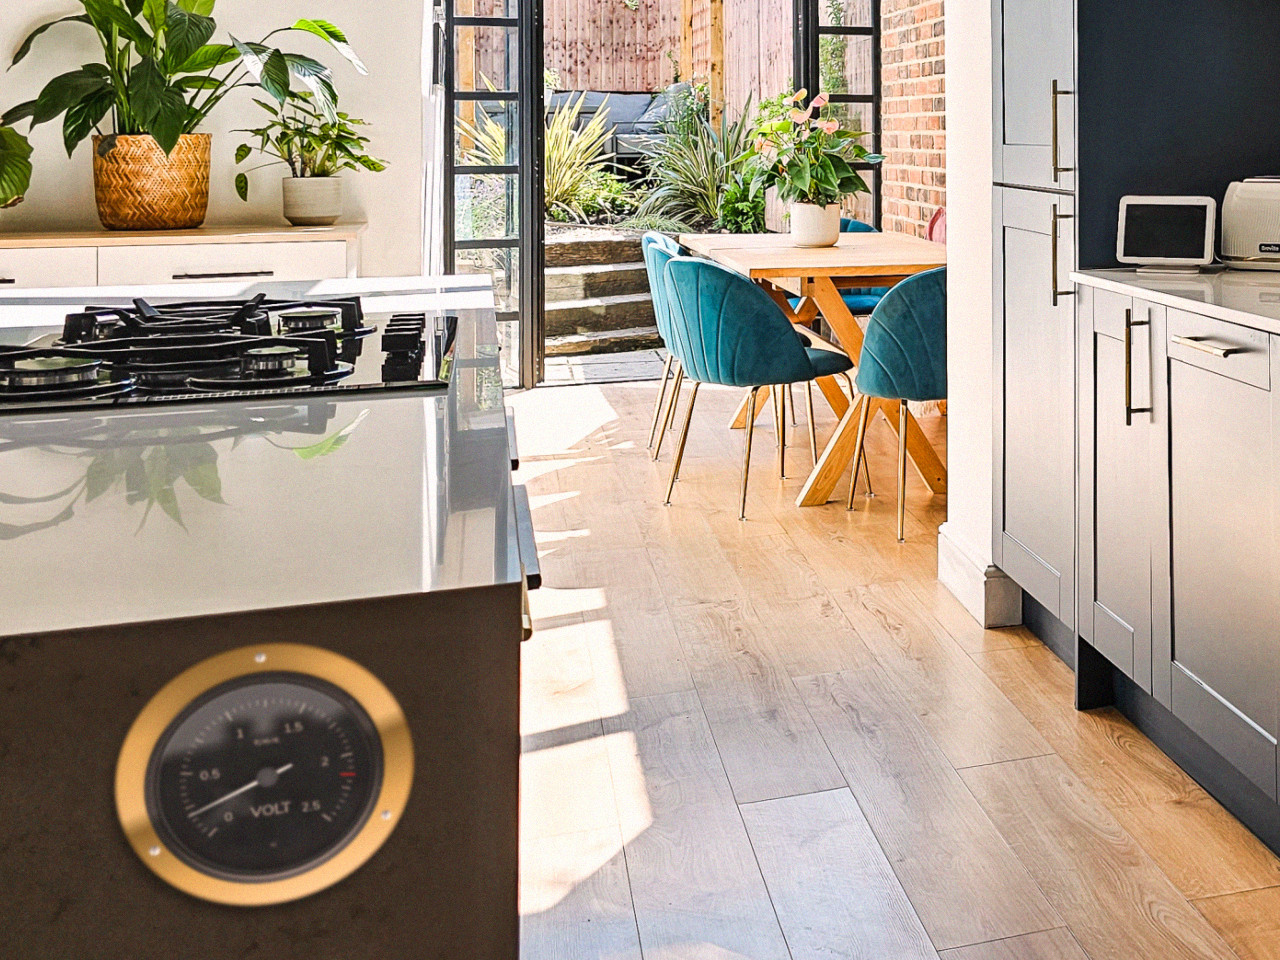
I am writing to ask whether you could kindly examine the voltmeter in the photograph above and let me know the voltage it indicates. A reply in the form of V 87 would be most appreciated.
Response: V 0.2
